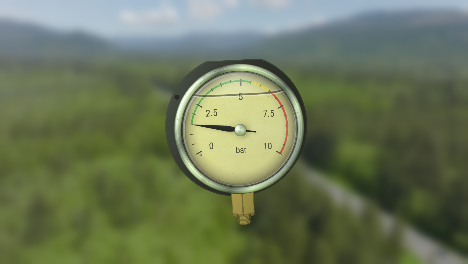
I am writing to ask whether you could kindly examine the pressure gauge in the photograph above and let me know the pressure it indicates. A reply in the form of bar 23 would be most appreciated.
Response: bar 1.5
